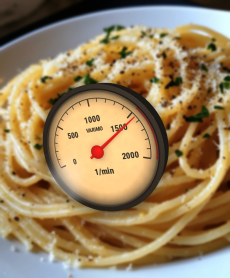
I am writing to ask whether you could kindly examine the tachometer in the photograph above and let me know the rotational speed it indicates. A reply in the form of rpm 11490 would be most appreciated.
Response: rpm 1550
